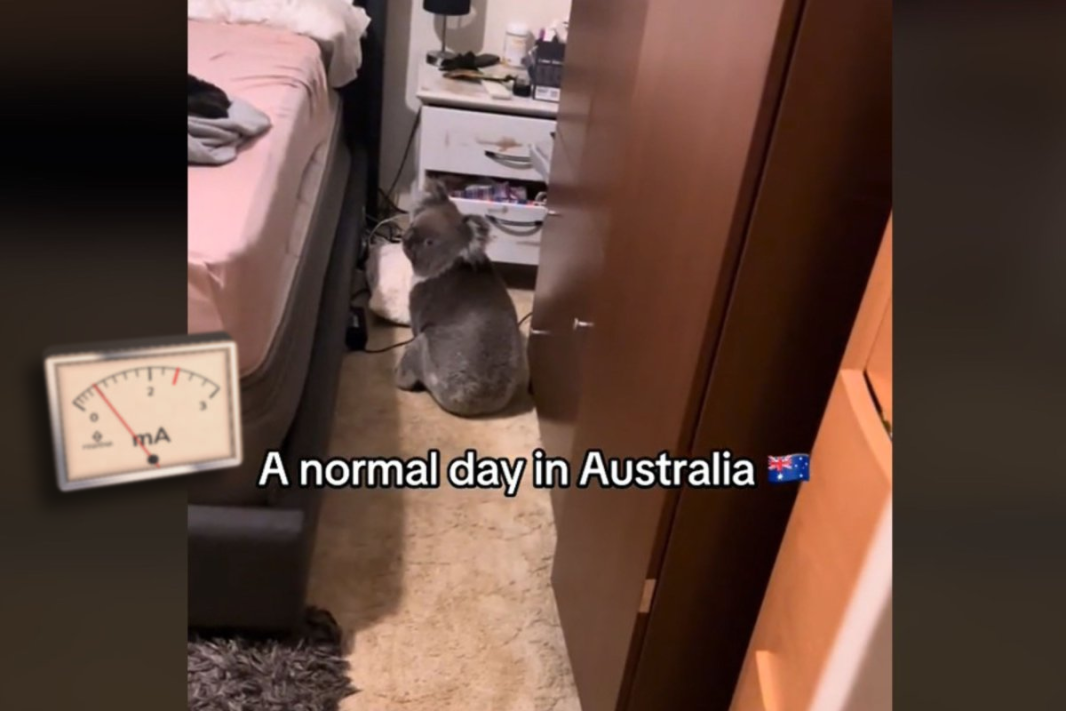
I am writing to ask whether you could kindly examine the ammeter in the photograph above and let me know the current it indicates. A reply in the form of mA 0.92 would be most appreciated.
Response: mA 1
